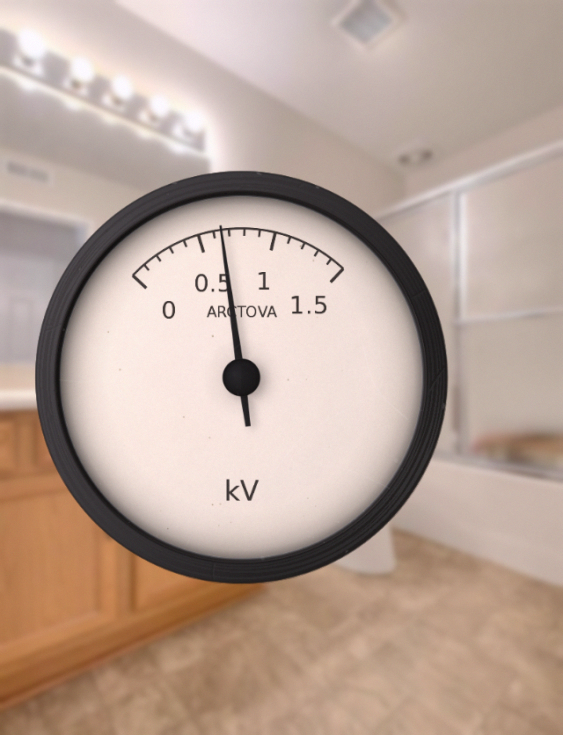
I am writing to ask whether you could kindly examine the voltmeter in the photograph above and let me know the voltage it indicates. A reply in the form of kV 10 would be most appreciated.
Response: kV 0.65
